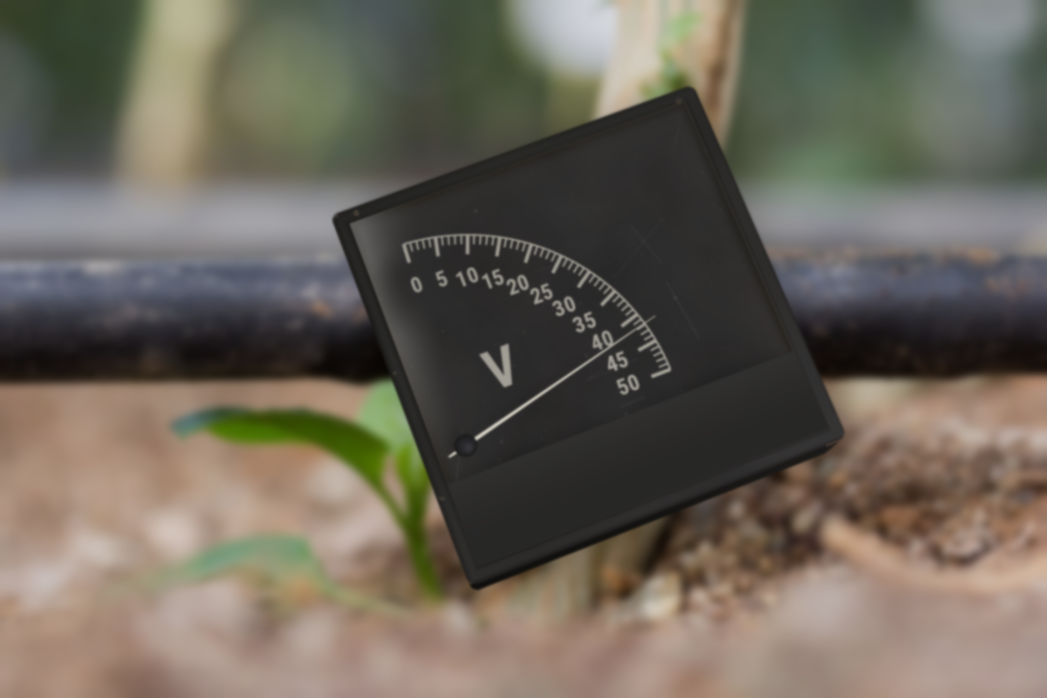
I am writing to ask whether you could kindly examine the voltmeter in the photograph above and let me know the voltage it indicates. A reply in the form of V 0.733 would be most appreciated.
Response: V 42
